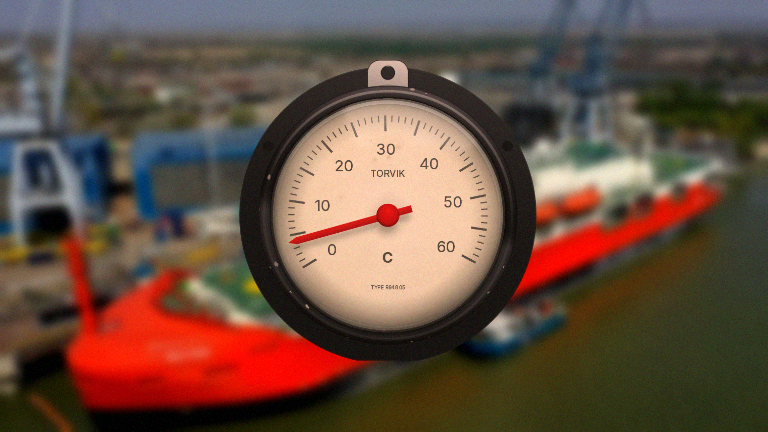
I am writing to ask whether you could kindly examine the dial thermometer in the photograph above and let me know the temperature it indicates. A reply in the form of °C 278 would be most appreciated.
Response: °C 4
